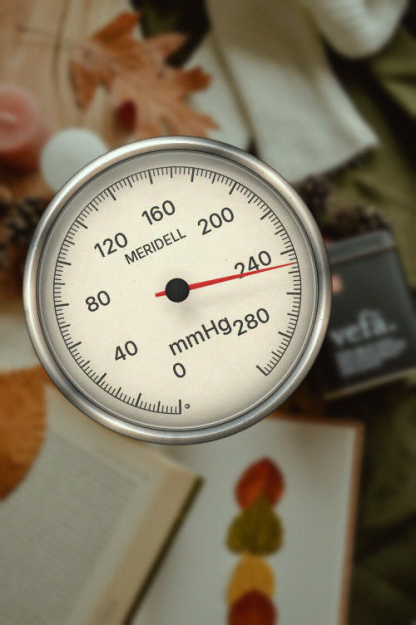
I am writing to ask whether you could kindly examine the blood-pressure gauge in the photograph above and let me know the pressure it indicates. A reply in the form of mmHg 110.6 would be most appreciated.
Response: mmHg 246
